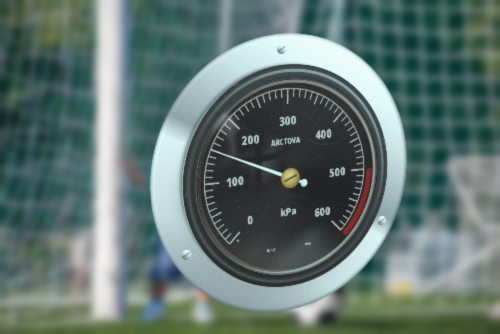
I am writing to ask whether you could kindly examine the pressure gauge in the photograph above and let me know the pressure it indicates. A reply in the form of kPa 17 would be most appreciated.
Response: kPa 150
